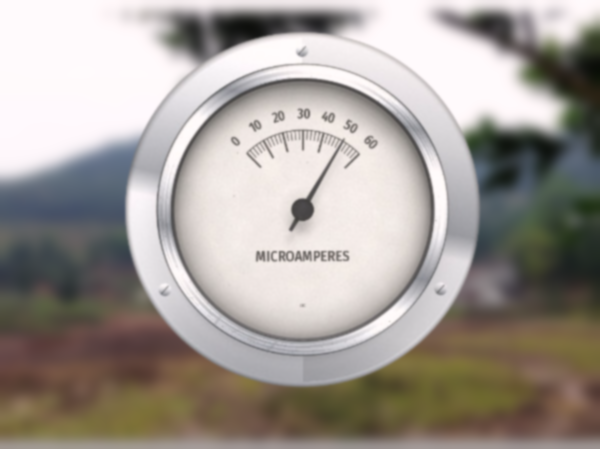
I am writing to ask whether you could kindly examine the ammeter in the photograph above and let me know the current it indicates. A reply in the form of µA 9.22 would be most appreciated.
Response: µA 50
